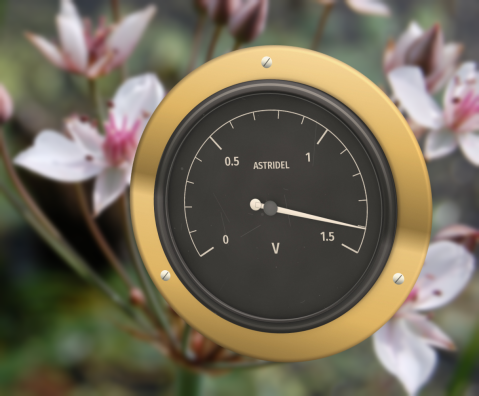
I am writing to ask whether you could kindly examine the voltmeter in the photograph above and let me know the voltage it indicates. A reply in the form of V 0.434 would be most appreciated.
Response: V 1.4
